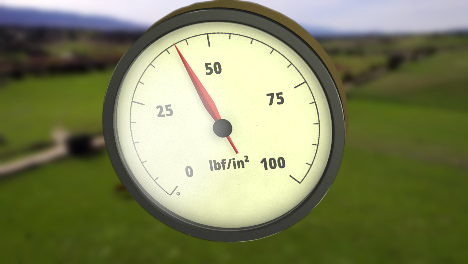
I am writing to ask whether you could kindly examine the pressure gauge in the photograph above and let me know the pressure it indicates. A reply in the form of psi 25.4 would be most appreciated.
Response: psi 42.5
